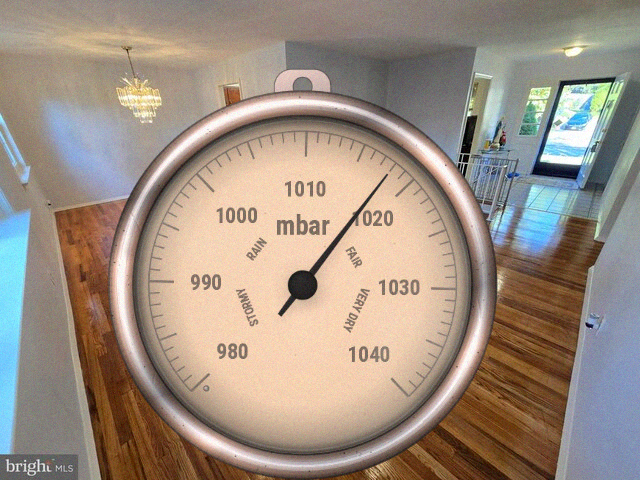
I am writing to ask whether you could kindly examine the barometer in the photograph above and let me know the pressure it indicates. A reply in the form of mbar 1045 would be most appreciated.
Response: mbar 1018
